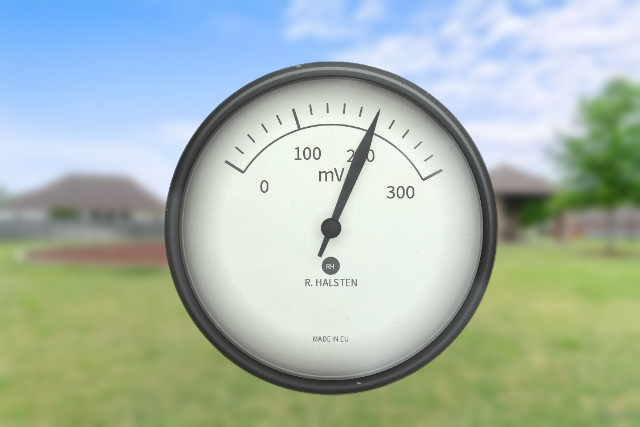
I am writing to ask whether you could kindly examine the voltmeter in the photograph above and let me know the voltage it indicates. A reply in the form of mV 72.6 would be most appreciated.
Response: mV 200
